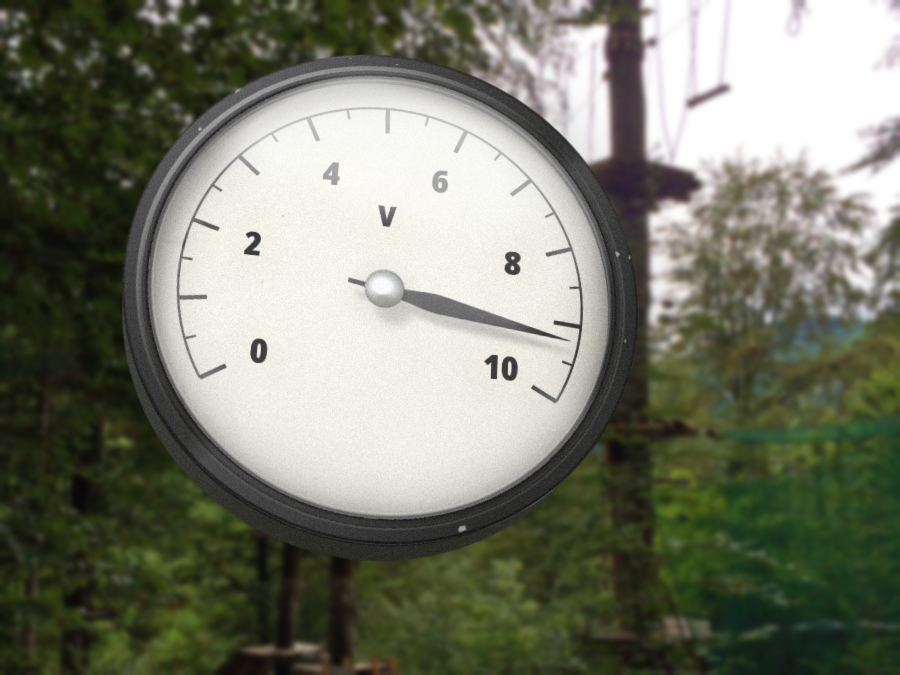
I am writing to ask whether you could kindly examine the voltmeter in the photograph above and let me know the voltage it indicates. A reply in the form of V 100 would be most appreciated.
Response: V 9.25
